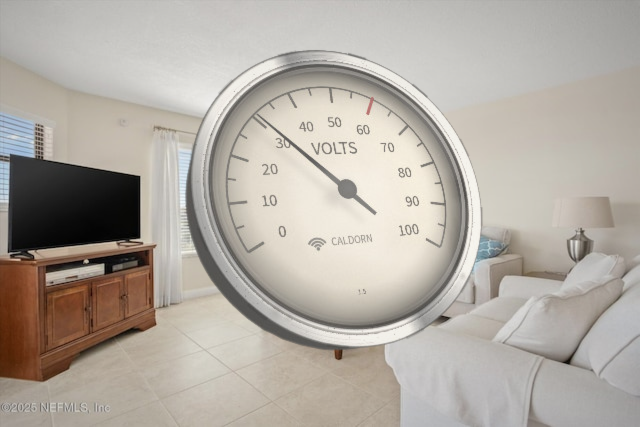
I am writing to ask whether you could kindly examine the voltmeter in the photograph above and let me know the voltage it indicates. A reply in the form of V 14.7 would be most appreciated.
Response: V 30
